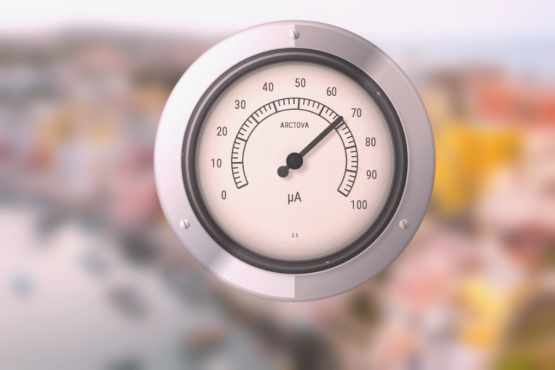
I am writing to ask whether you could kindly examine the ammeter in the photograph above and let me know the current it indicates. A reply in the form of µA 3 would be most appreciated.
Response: µA 68
